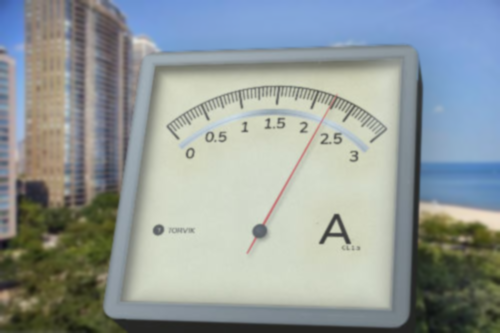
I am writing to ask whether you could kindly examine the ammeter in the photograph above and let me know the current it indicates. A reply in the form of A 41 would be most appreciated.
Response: A 2.25
